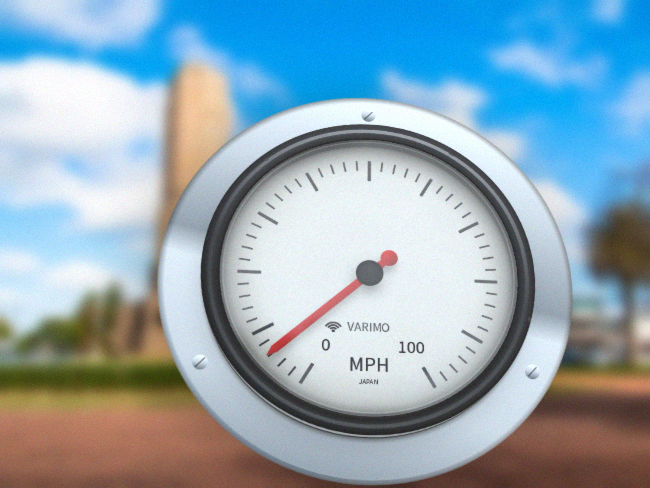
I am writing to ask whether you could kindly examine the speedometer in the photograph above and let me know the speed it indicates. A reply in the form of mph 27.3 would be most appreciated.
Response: mph 6
